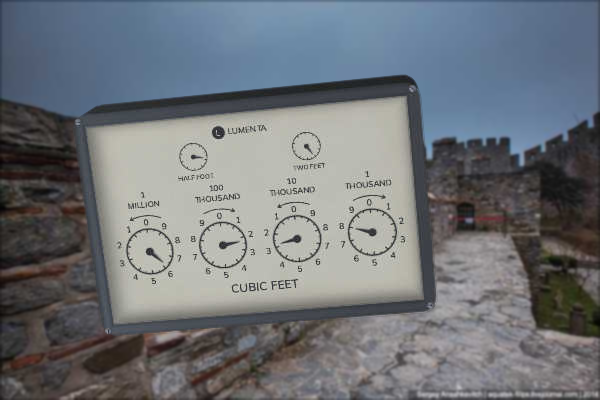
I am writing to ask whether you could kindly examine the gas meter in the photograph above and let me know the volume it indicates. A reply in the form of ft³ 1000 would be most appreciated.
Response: ft³ 622800
